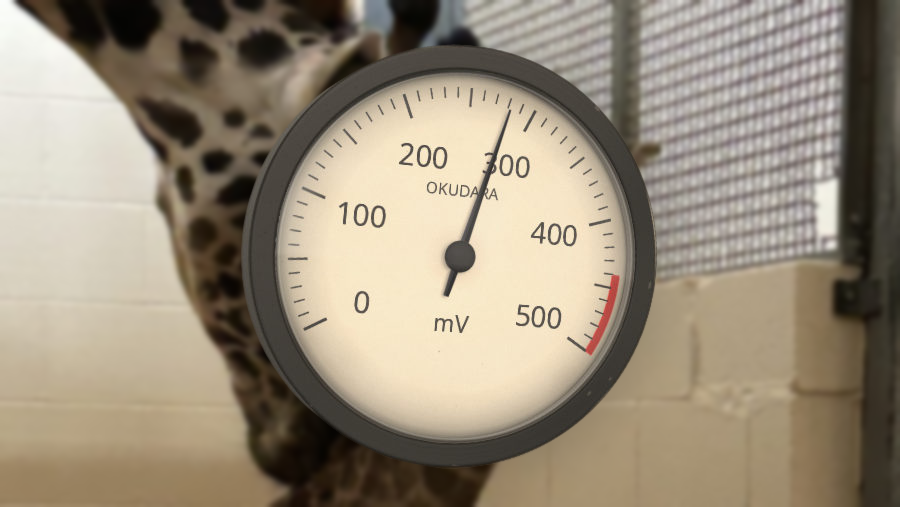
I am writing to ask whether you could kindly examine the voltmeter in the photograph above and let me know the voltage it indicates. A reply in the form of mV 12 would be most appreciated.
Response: mV 280
